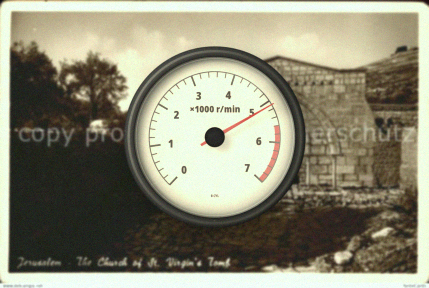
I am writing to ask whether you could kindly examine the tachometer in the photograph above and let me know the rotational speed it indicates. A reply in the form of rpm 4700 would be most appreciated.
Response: rpm 5100
